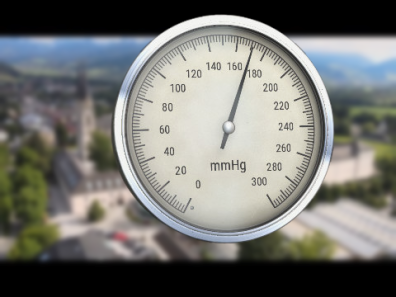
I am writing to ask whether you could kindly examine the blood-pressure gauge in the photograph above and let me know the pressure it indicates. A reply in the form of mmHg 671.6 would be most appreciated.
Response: mmHg 170
